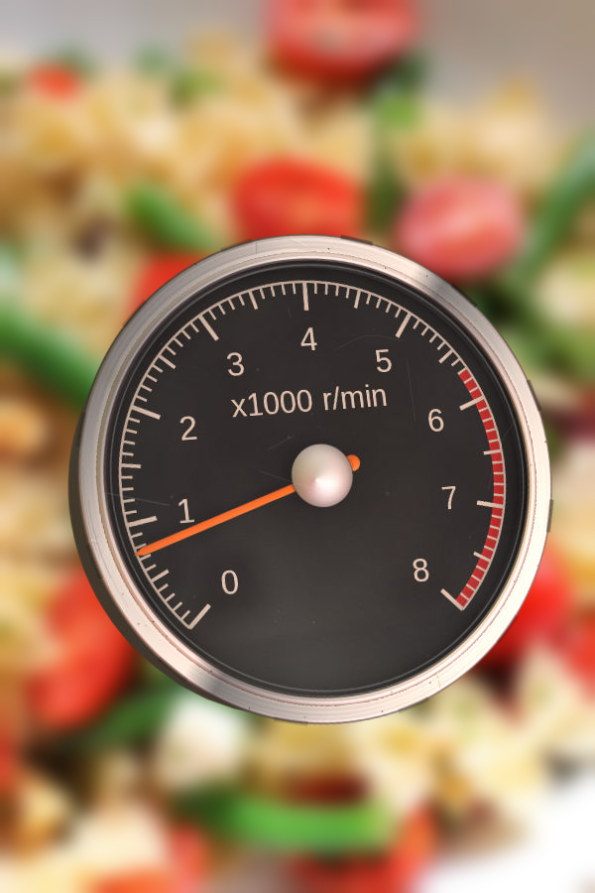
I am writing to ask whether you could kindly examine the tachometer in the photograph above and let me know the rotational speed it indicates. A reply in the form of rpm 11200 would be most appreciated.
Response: rpm 750
